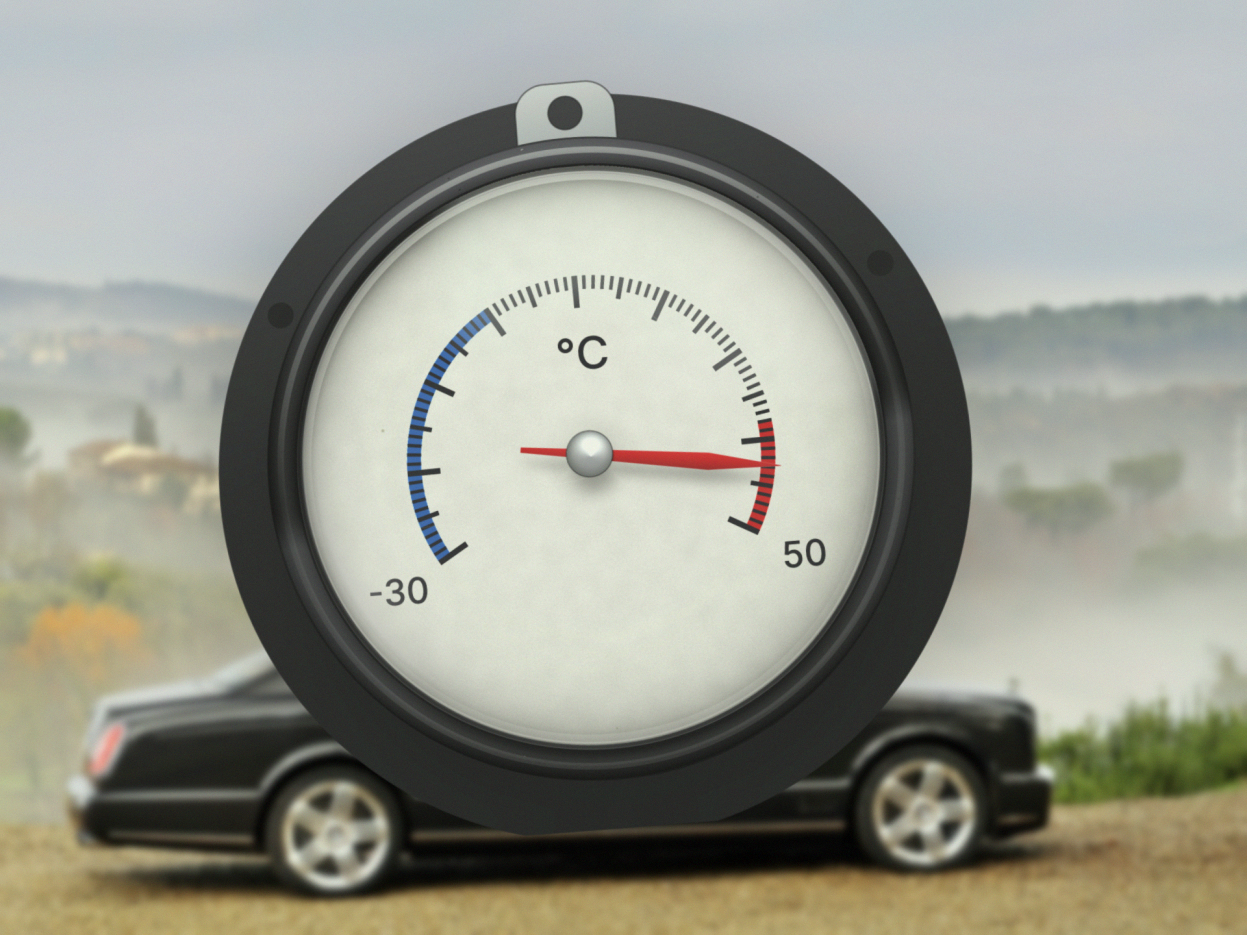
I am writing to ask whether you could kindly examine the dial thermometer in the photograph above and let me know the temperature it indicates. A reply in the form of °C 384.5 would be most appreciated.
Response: °C 43
